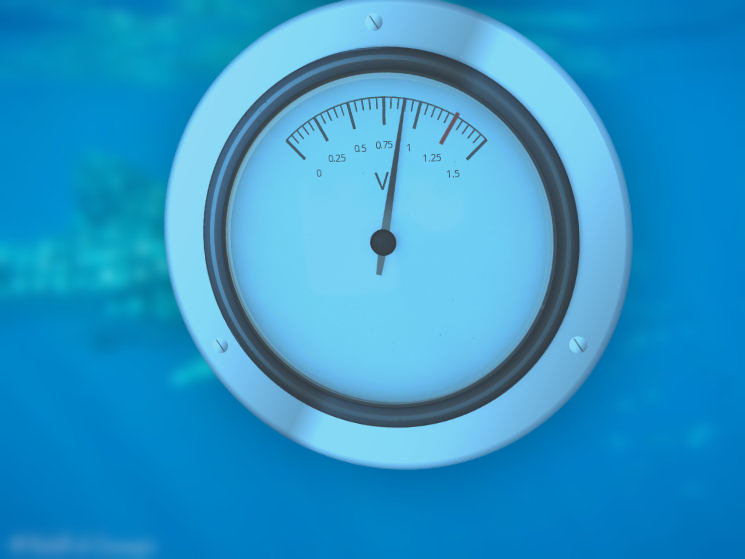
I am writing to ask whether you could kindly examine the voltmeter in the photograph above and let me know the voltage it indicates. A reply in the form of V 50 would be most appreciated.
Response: V 0.9
